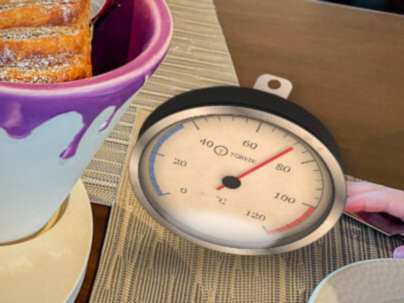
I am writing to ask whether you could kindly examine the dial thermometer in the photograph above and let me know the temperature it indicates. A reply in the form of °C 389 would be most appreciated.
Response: °C 72
